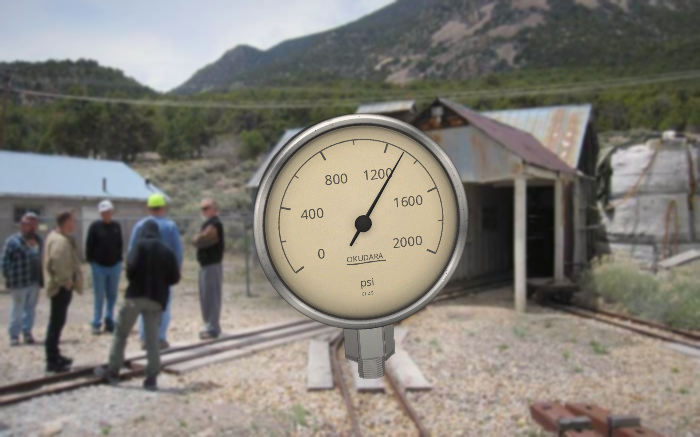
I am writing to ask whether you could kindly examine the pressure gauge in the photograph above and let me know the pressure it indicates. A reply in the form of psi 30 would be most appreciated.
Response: psi 1300
